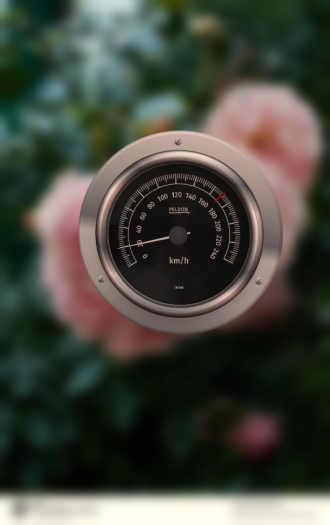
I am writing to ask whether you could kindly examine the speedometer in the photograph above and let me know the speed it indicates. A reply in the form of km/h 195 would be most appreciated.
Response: km/h 20
